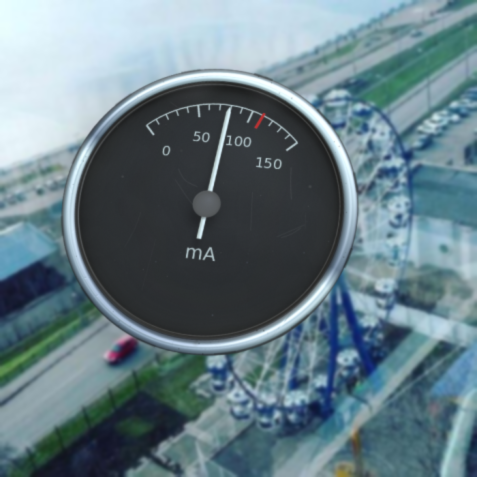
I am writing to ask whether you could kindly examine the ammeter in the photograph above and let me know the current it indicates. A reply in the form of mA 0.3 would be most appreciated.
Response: mA 80
